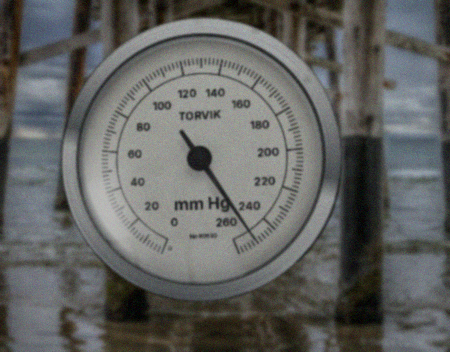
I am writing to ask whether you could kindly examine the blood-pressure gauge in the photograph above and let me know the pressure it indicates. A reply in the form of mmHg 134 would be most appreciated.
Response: mmHg 250
